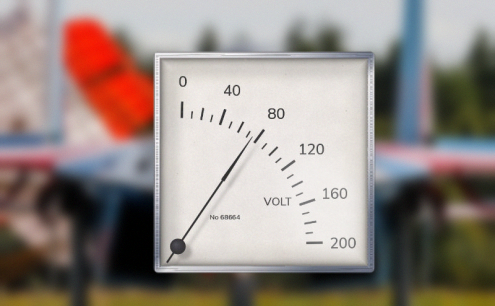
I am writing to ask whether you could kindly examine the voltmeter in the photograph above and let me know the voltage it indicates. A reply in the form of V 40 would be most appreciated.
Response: V 75
